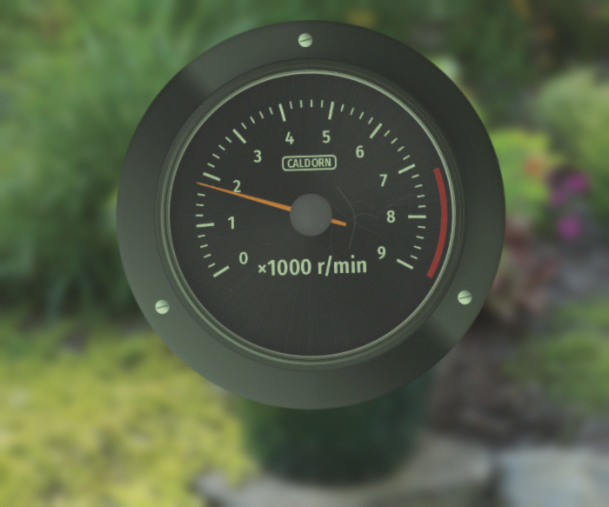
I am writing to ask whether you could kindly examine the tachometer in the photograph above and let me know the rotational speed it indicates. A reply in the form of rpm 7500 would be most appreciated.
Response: rpm 1800
